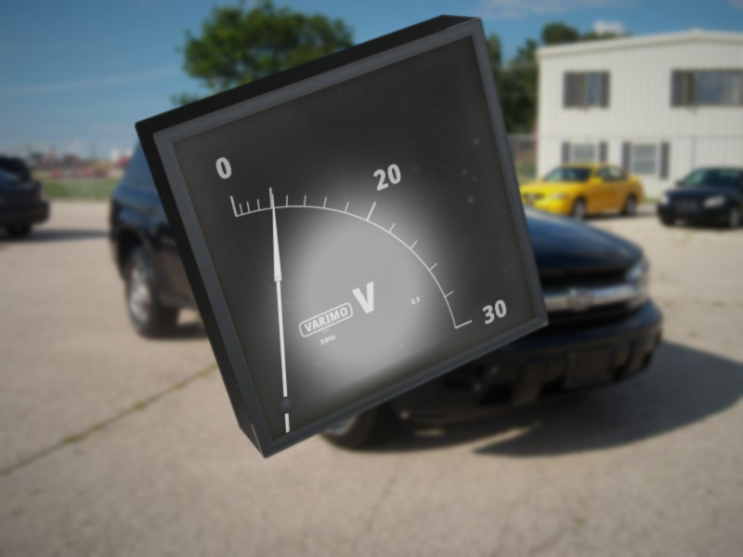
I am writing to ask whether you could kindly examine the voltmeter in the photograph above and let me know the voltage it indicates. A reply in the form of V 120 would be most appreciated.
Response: V 10
